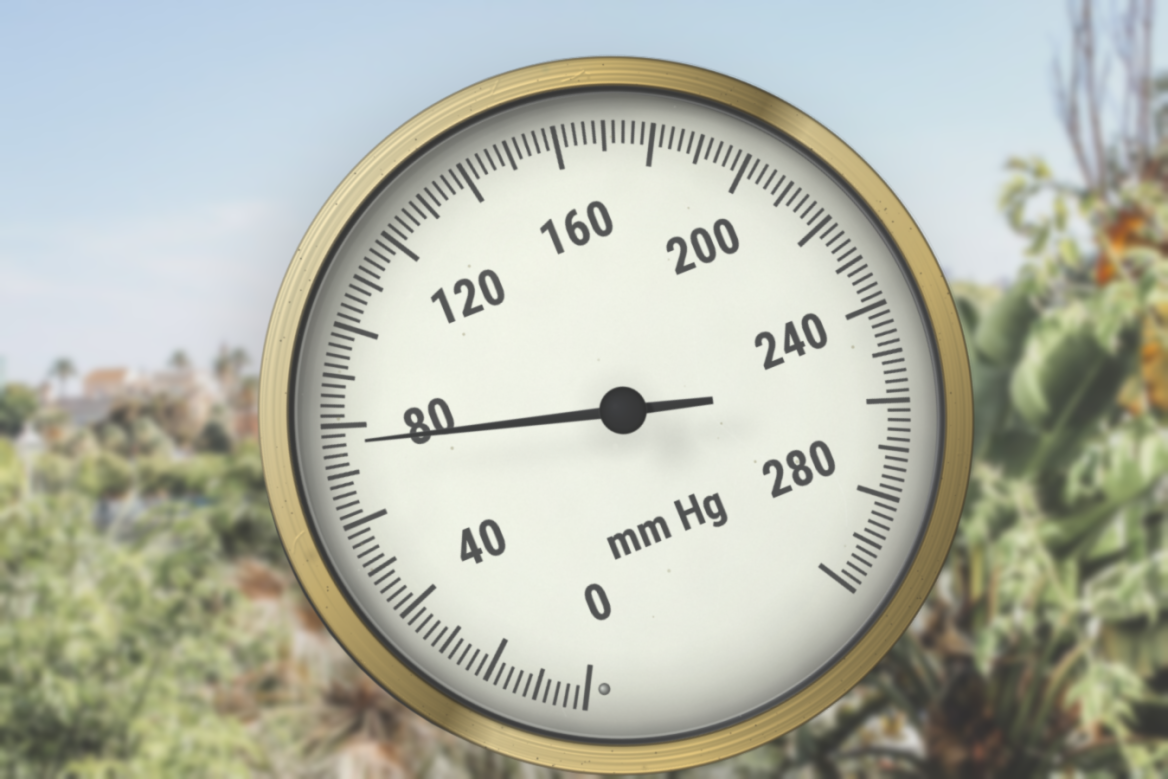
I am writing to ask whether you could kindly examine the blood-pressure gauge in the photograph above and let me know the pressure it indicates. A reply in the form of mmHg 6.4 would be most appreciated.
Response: mmHg 76
